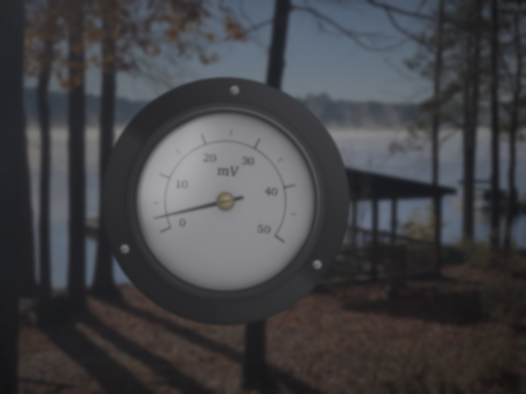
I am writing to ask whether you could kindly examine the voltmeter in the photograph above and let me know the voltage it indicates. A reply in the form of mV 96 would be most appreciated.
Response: mV 2.5
